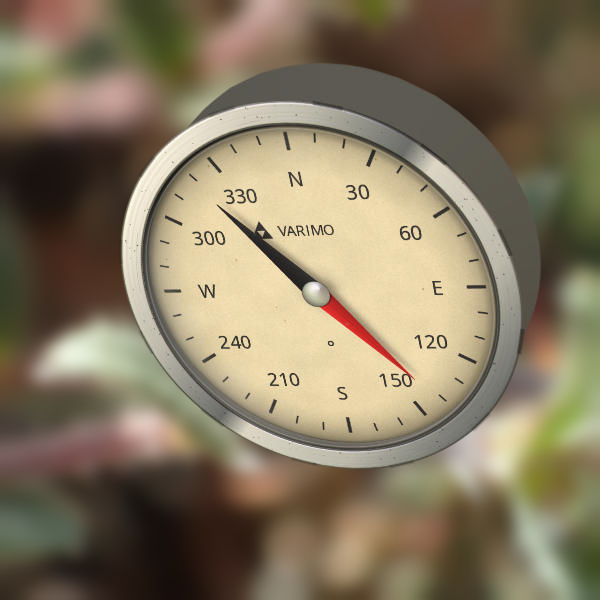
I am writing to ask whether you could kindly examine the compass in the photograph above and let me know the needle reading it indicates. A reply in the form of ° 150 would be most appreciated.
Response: ° 140
